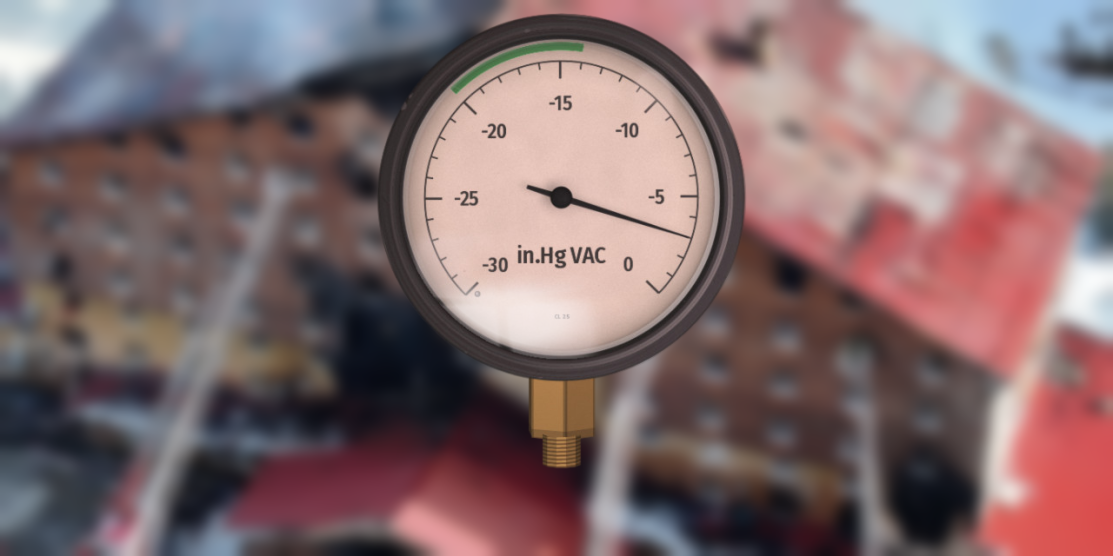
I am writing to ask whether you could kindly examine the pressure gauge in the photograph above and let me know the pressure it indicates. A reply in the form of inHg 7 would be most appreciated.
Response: inHg -3
